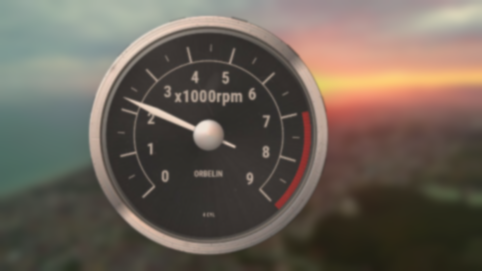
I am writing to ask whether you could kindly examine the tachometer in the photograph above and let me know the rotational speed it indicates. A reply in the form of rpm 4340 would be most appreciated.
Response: rpm 2250
